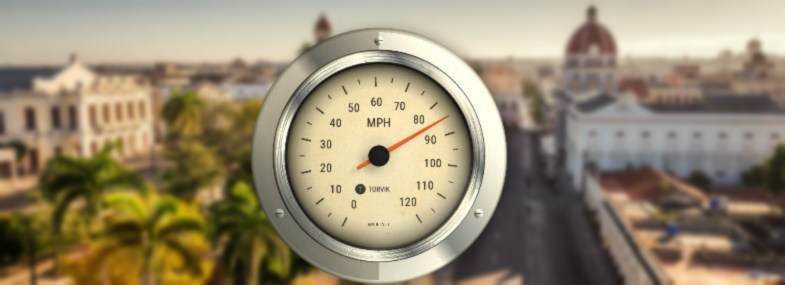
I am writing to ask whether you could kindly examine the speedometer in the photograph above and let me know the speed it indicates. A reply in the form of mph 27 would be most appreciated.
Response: mph 85
